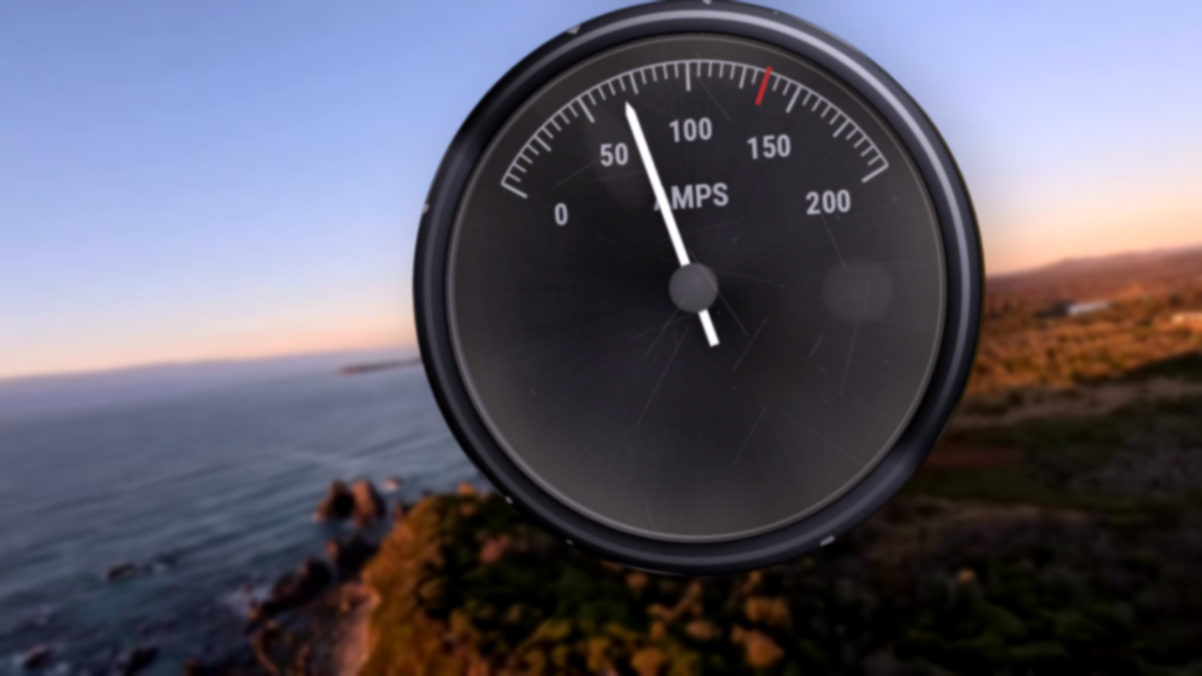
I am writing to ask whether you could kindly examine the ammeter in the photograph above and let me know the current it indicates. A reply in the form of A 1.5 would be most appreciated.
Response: A 70
